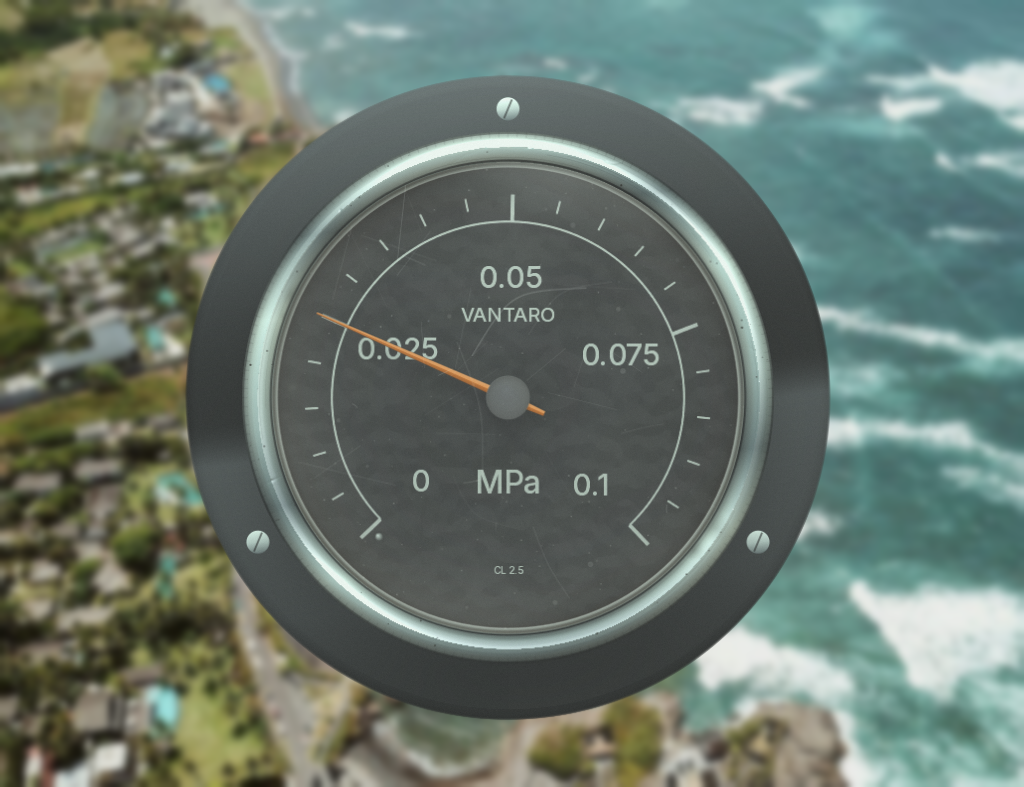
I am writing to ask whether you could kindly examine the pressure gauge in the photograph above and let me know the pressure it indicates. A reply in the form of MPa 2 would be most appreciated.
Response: MPa 0.025
